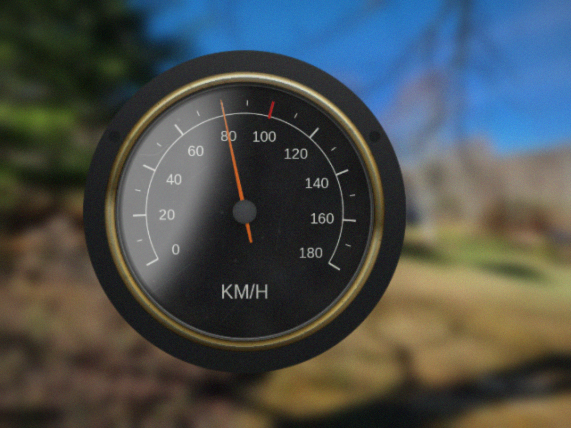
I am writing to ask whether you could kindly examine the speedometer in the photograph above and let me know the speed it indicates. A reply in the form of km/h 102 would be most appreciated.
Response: km/h 80
